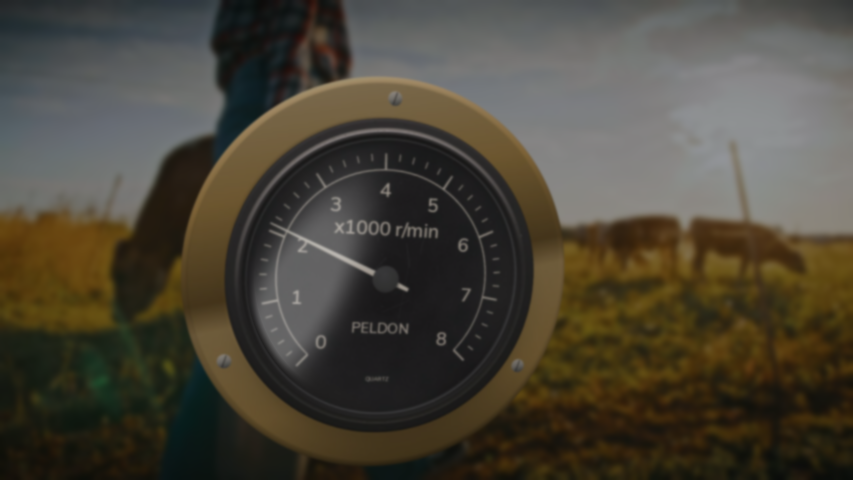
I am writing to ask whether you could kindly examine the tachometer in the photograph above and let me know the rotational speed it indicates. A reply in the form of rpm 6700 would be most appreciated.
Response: rpm 2100
